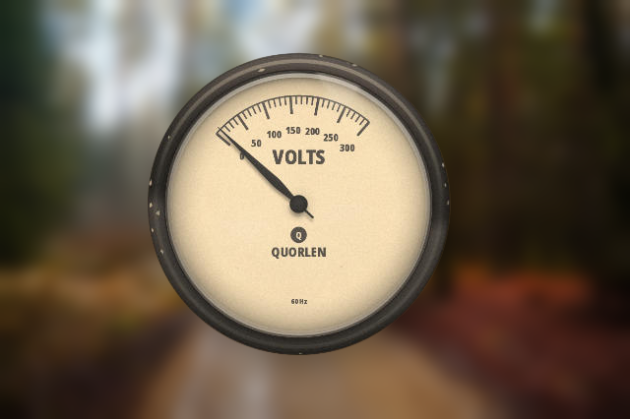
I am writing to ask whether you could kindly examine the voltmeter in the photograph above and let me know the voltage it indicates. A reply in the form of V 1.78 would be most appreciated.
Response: V 10
